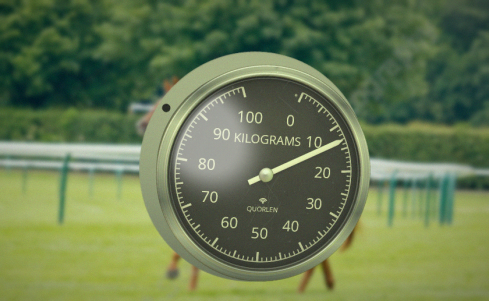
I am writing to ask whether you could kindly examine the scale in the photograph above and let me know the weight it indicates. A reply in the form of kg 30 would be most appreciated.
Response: kg 13
